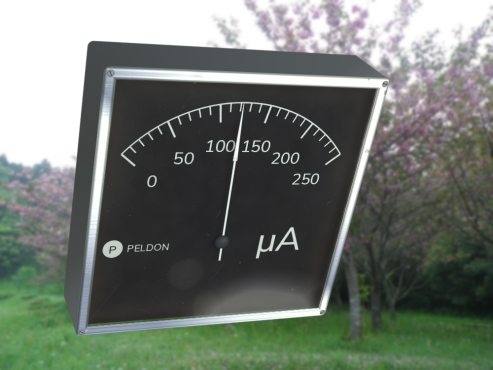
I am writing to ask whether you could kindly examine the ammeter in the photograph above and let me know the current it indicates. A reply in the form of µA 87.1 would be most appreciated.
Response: µA 120
